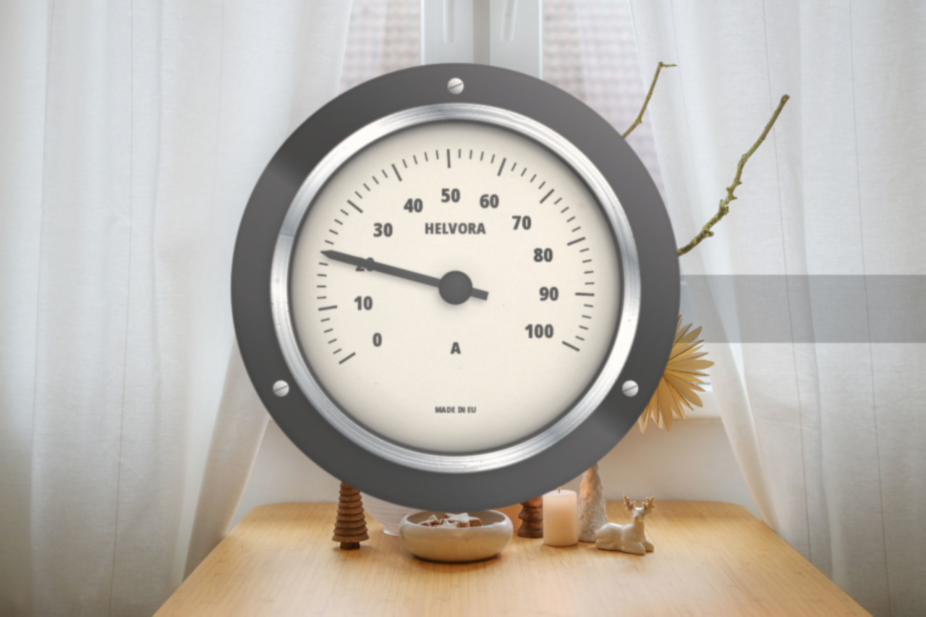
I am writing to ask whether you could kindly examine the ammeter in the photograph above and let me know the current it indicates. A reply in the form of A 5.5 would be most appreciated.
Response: A 20
